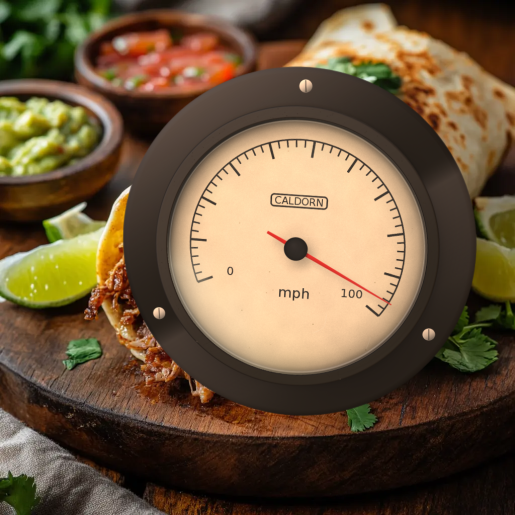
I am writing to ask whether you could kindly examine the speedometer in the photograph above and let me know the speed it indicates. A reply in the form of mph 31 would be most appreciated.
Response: mph 96
